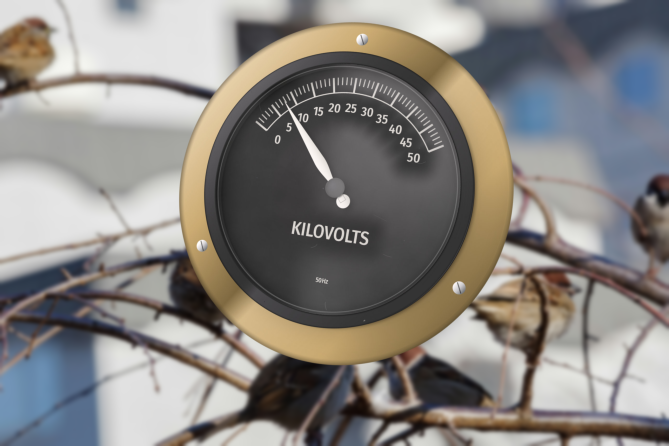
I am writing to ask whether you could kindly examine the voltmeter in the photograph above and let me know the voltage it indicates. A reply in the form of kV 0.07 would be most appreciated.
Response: kV 8
